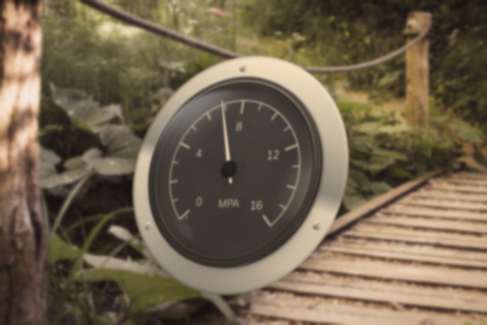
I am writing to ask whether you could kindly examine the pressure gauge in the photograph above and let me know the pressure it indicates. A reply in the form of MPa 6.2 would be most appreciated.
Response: MPa 7
